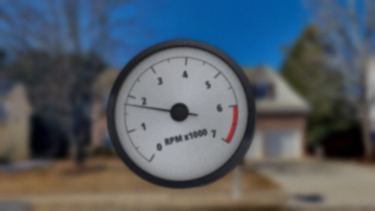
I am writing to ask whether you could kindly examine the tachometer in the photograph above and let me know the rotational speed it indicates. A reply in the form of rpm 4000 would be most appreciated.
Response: rpm 1750
